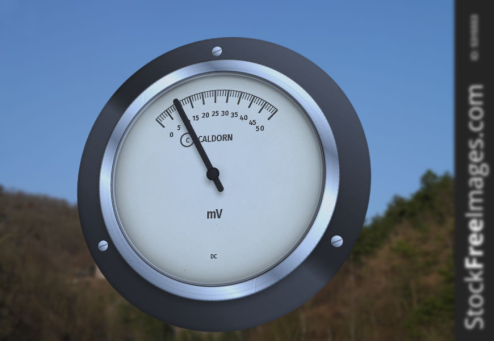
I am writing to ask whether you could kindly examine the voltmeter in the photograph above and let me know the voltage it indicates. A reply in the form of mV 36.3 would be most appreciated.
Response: mV 10
